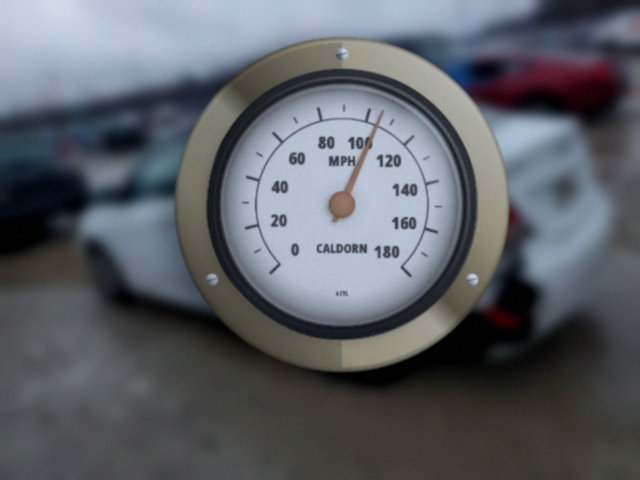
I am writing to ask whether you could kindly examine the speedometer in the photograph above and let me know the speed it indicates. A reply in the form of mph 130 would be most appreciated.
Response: mph 105
